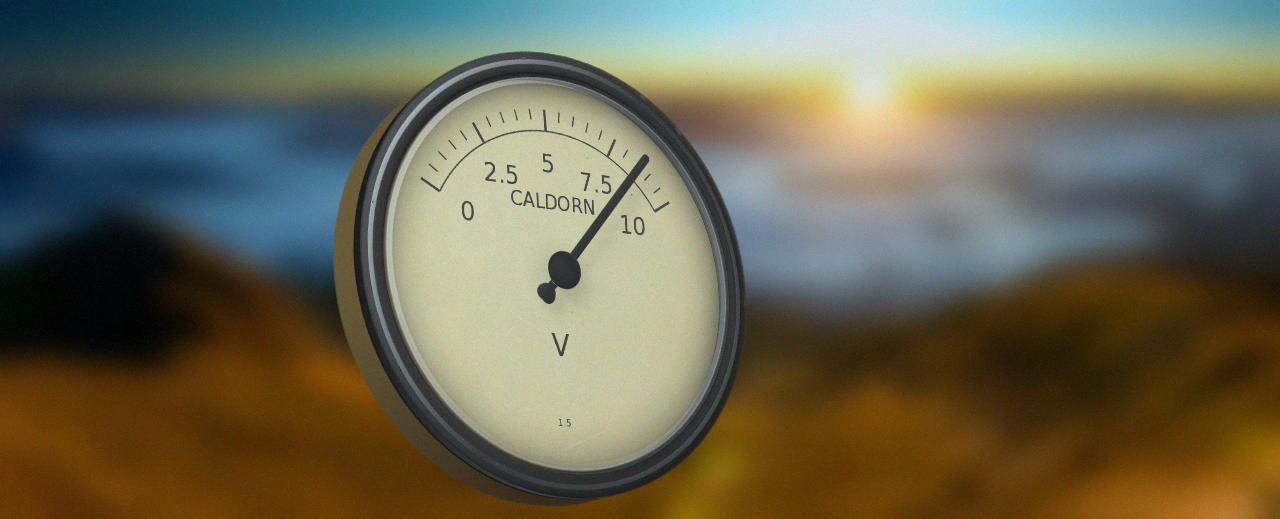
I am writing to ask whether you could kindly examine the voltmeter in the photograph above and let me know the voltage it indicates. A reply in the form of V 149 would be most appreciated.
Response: V 8.5
